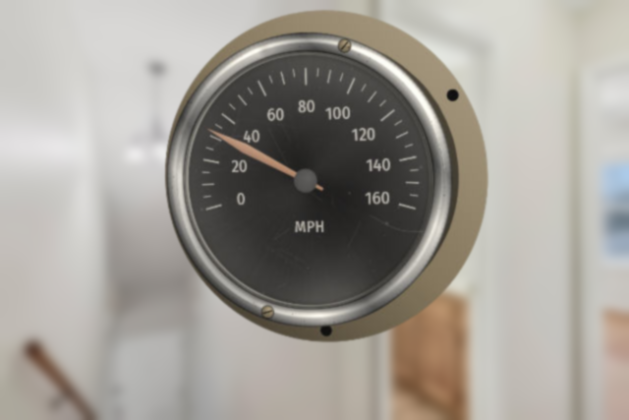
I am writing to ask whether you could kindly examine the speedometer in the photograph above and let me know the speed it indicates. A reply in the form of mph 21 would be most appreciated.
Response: mph 32.5
